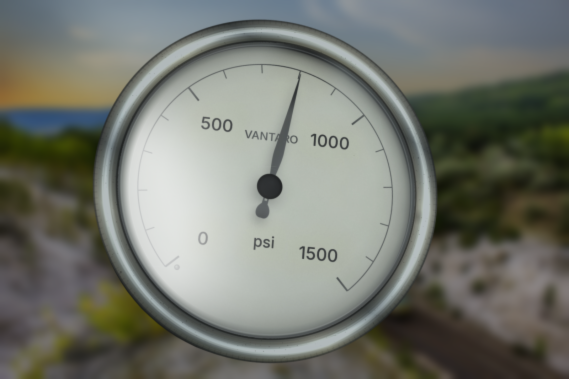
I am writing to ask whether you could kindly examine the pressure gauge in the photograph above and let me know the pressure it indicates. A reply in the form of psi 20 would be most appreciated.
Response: psi 800
